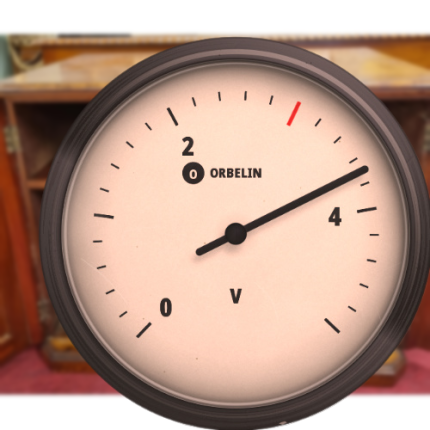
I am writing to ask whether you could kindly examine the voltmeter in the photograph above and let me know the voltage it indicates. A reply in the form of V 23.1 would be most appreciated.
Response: V 3.7
